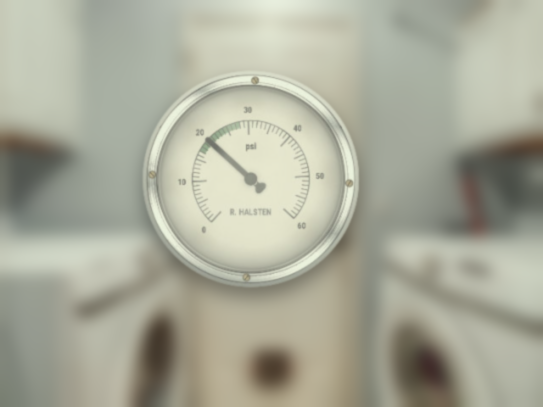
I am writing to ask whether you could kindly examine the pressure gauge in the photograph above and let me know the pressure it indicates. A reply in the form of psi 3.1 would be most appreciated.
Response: psi 20
